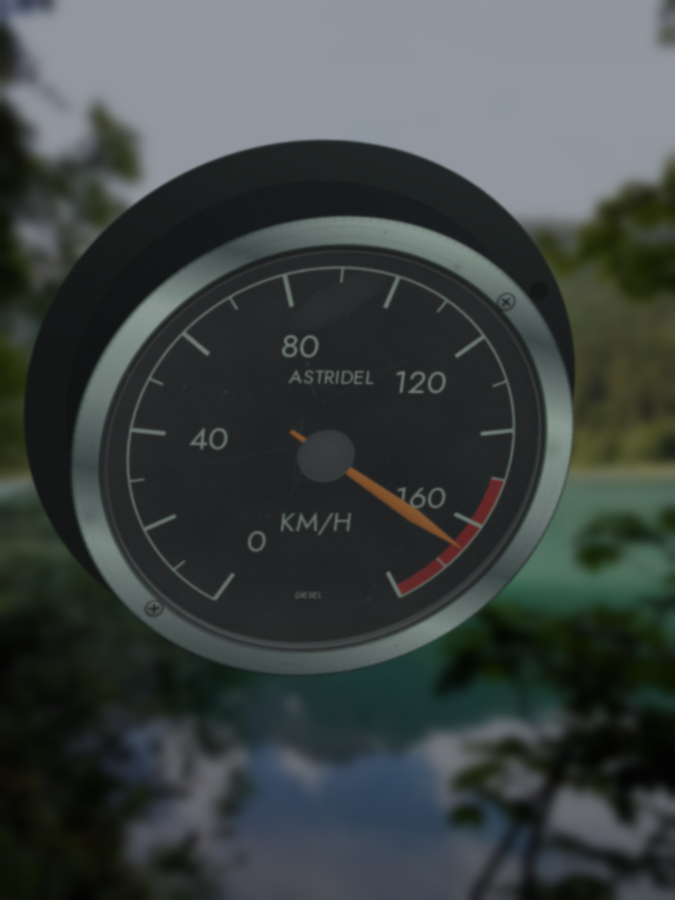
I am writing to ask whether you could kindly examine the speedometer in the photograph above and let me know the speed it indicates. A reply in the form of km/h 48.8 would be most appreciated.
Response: km/h 165
